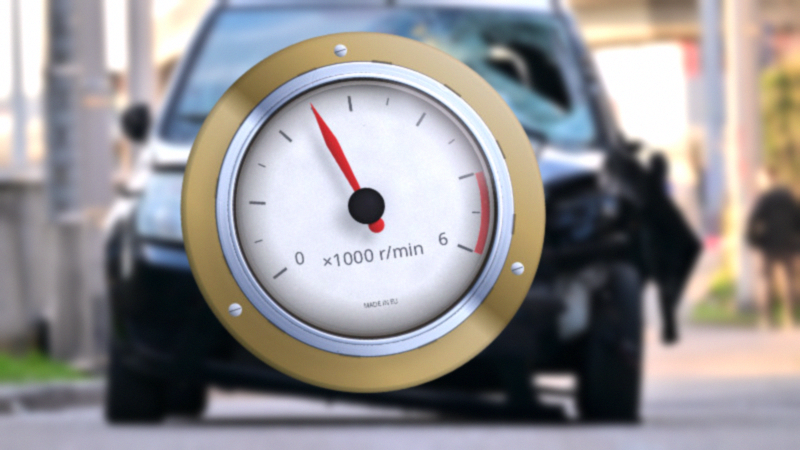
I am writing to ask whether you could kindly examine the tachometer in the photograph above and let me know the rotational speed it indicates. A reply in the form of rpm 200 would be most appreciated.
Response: rpm 2500
